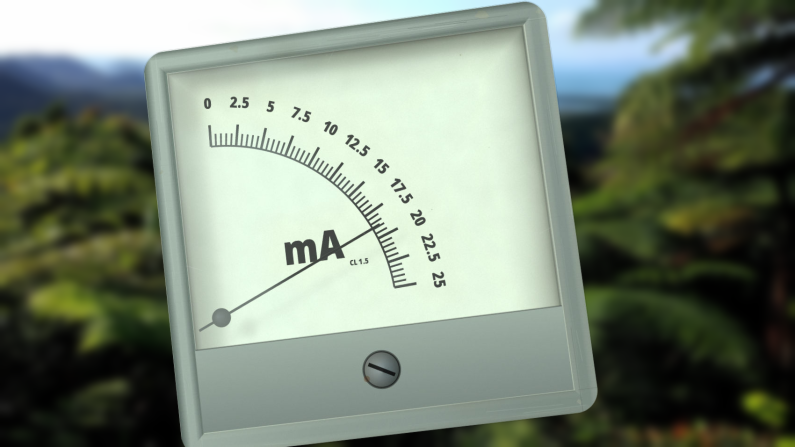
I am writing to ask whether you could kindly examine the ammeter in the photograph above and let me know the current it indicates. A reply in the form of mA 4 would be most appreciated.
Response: mA 19
